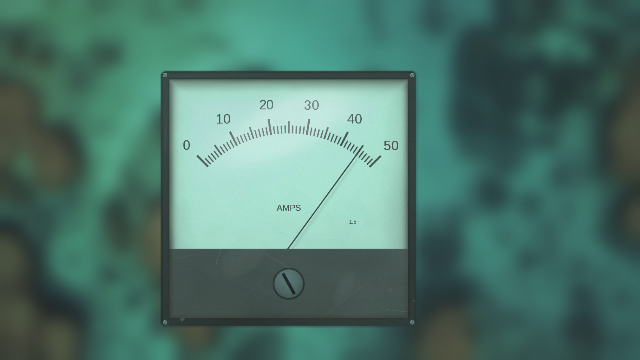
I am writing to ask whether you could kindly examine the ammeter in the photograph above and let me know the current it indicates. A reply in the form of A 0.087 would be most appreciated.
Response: A 45
